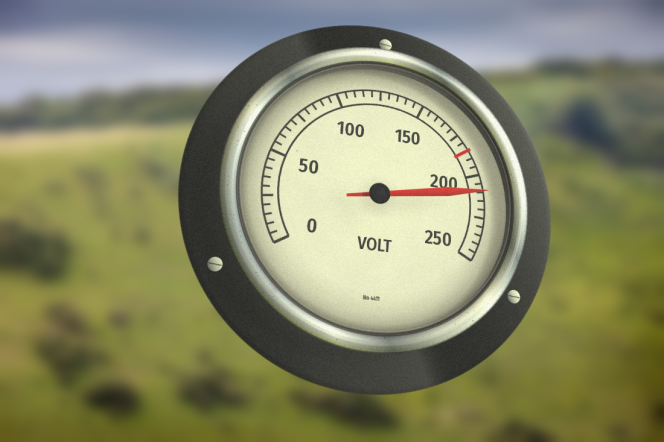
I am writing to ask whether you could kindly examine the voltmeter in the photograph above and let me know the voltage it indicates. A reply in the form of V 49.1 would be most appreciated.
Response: V 210
